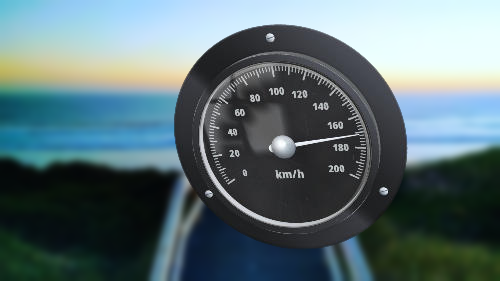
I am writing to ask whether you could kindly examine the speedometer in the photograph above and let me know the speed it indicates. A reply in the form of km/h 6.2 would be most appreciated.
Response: km/h 170
